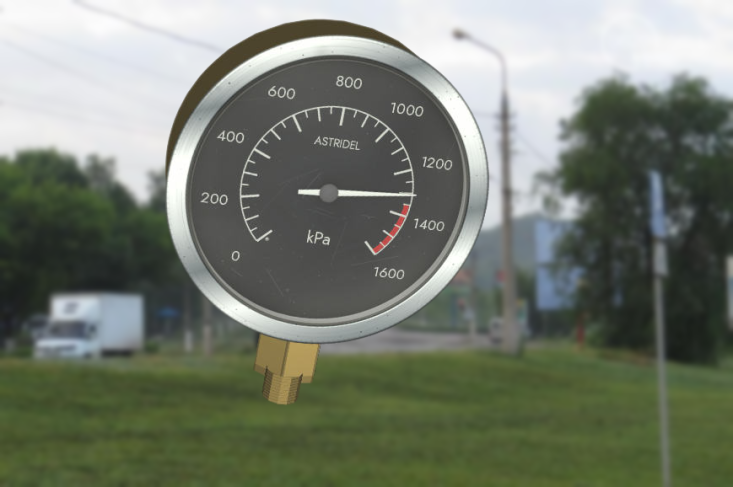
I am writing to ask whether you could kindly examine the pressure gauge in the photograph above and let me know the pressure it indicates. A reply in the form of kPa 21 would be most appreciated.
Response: kPa 1300
